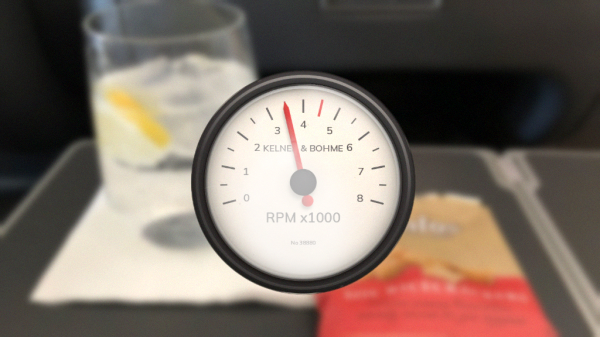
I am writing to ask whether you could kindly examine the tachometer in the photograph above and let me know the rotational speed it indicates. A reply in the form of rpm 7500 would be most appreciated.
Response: rpm 3500
